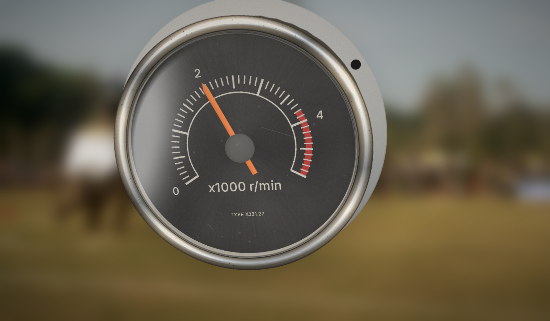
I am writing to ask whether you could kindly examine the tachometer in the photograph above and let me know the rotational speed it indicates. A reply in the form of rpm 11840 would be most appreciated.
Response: rpm 2000
